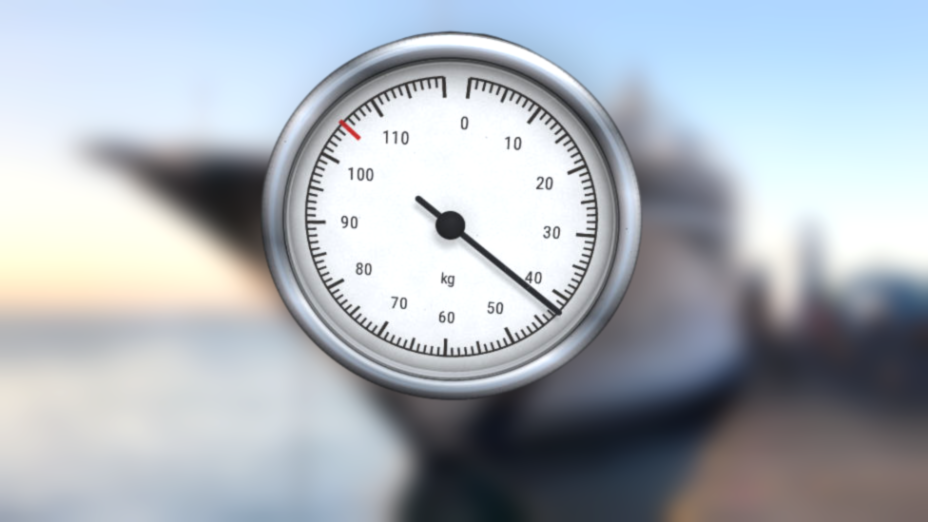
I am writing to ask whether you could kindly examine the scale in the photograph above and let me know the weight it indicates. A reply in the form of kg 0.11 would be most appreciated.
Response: kg 42
